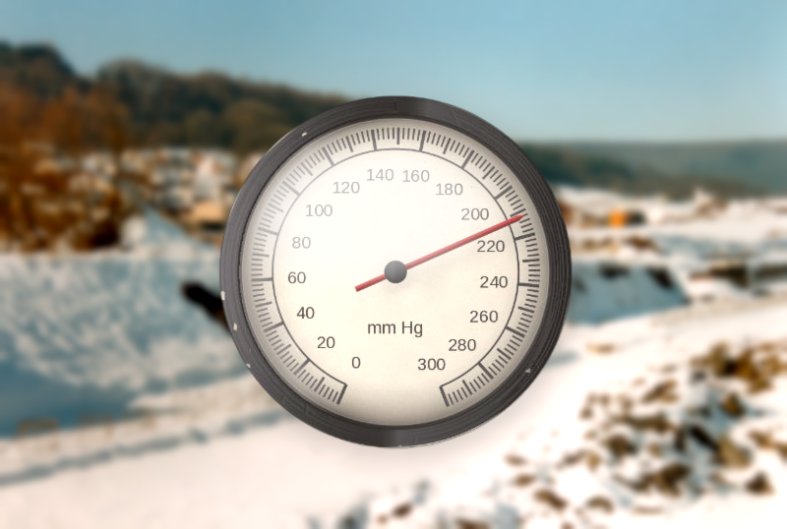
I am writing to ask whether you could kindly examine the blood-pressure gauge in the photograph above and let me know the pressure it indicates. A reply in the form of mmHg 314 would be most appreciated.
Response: mmHg 212
